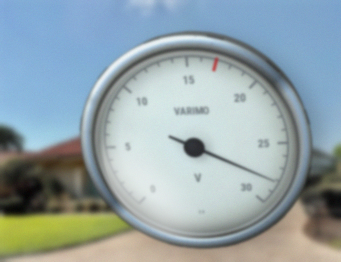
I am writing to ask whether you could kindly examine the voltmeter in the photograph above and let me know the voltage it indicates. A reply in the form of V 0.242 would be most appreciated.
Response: V 28
